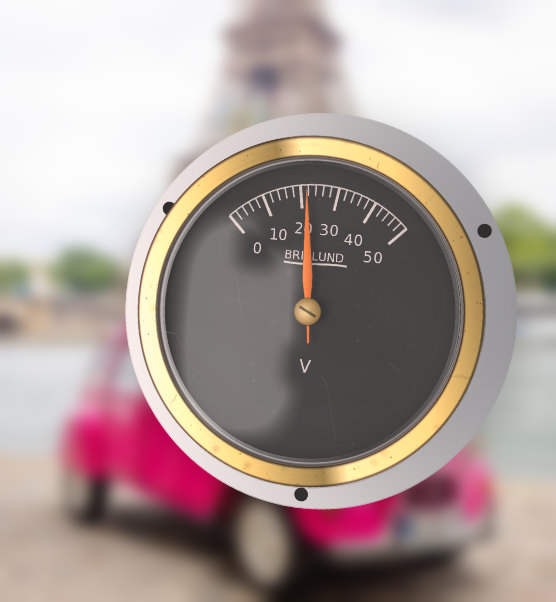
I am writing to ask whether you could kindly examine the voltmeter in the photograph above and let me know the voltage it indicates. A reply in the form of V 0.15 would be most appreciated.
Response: V 22
